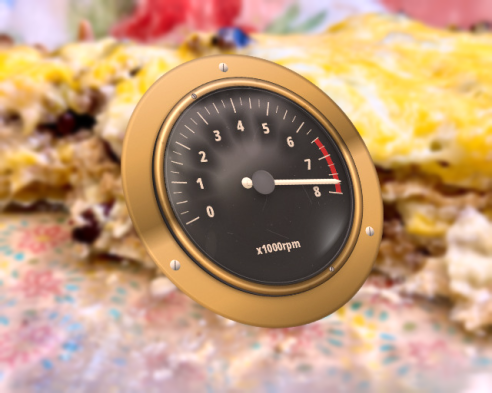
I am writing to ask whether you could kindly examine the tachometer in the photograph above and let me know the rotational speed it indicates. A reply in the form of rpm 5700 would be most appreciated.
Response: rpm 7750
